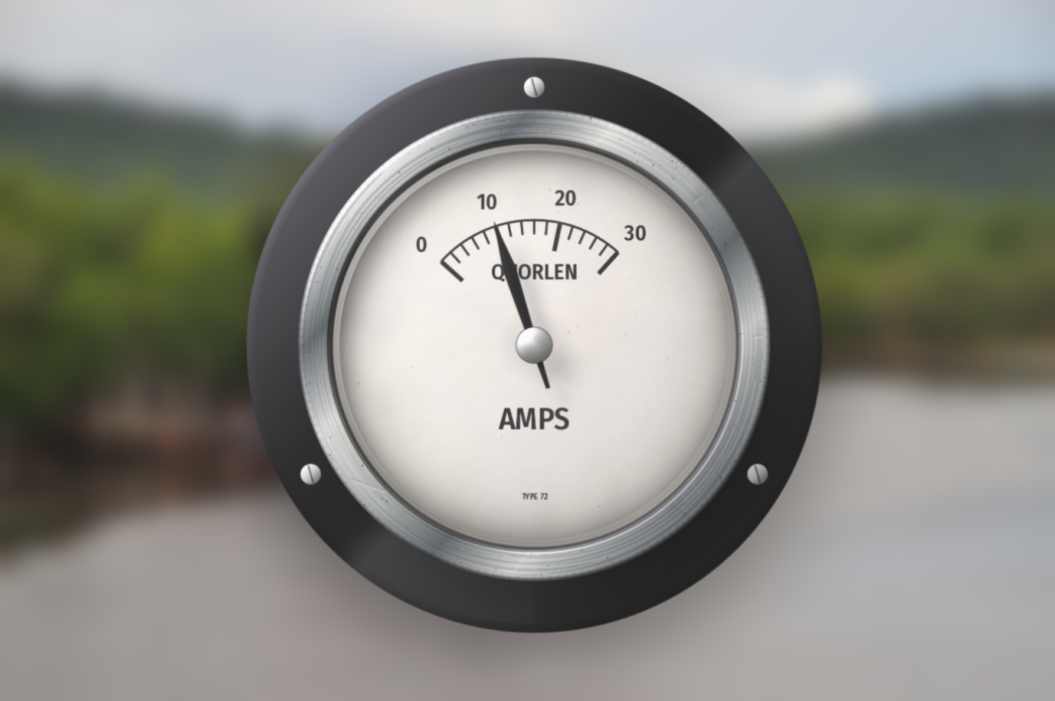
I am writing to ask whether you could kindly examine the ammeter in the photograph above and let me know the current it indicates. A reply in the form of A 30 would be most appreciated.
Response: A 10
